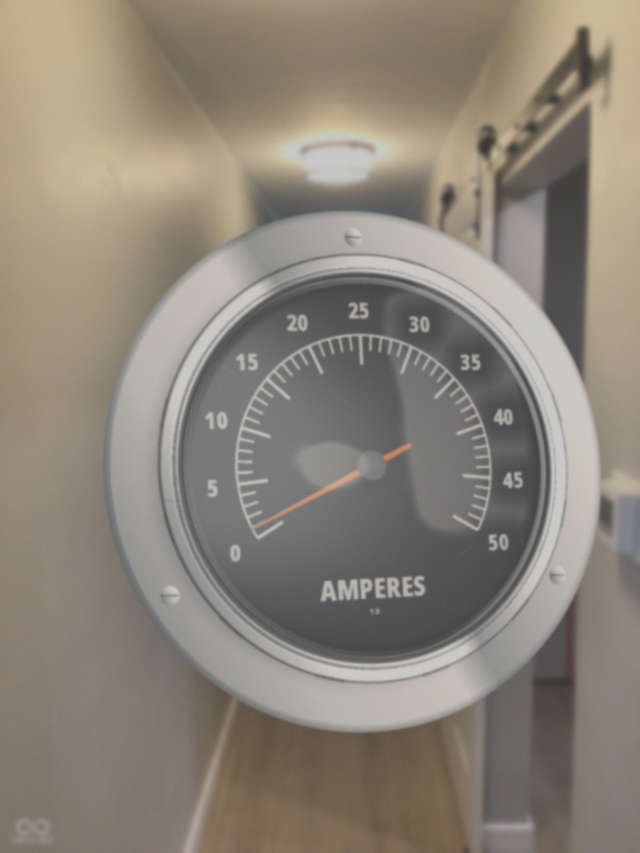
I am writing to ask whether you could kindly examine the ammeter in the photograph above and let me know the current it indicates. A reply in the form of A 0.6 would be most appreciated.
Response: A 1
